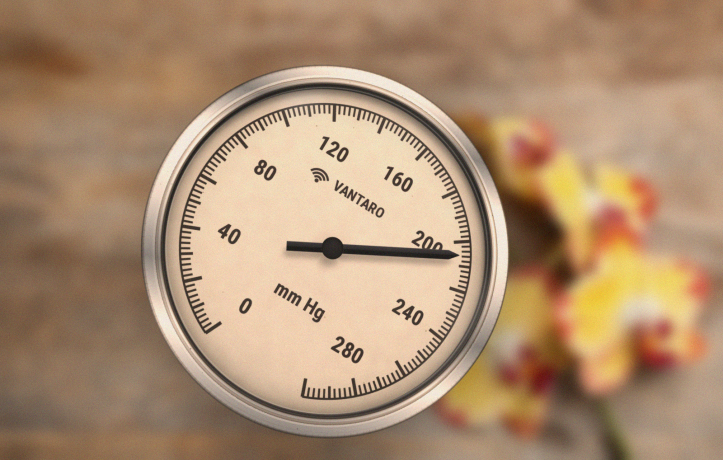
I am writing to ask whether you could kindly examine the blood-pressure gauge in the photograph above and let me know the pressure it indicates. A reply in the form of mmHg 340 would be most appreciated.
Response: mmHg 206
